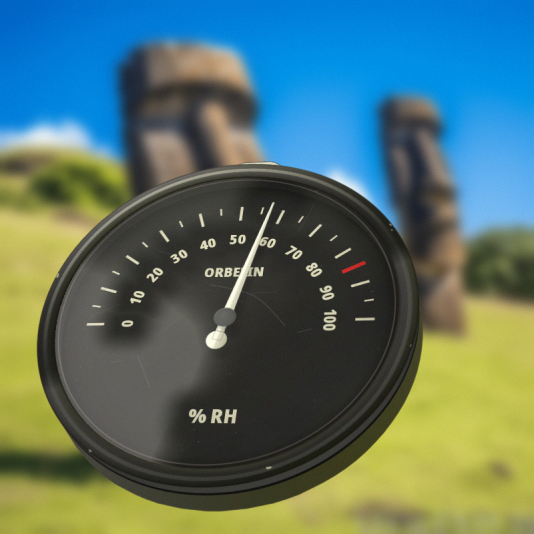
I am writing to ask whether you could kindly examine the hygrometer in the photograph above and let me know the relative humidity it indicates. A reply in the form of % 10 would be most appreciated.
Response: % 57.5
